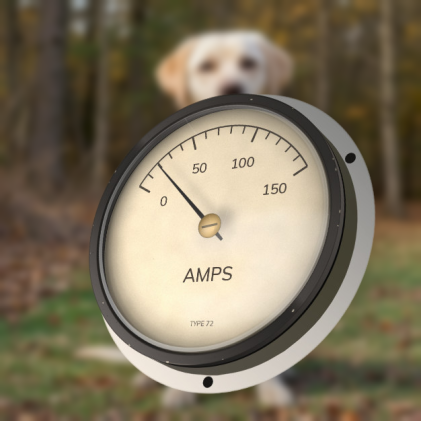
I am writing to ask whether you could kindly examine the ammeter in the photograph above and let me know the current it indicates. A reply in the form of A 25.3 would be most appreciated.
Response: A 20
